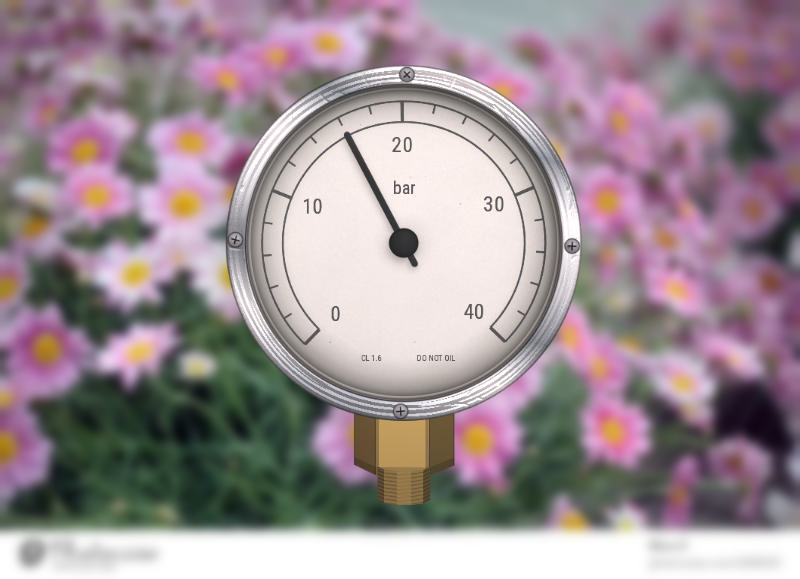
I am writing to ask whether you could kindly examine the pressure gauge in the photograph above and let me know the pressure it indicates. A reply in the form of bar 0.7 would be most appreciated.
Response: bar 16
